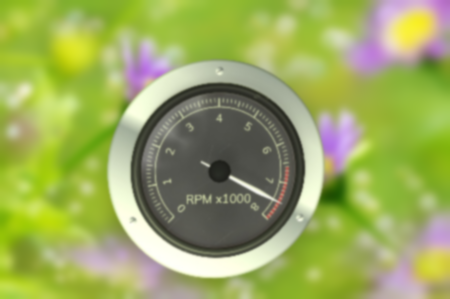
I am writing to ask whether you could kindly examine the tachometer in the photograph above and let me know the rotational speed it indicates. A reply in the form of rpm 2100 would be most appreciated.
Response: rpm 7500
